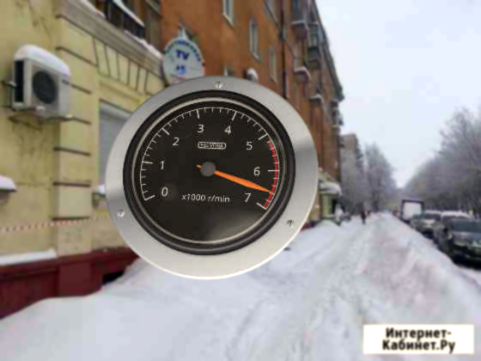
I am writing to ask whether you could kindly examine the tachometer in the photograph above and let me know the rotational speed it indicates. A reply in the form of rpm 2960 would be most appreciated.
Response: rpm 6600
